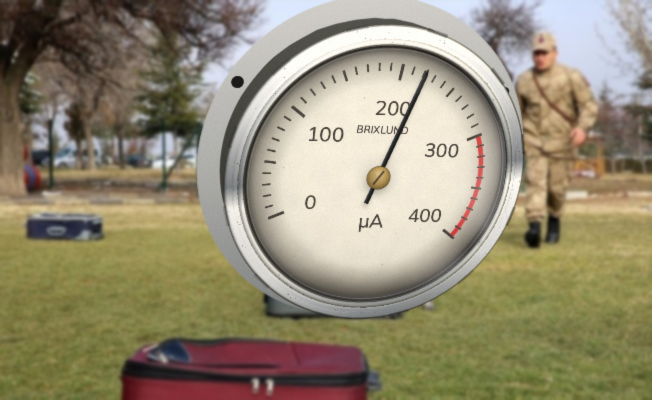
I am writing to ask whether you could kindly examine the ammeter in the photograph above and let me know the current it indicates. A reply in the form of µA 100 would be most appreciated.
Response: µA 220
